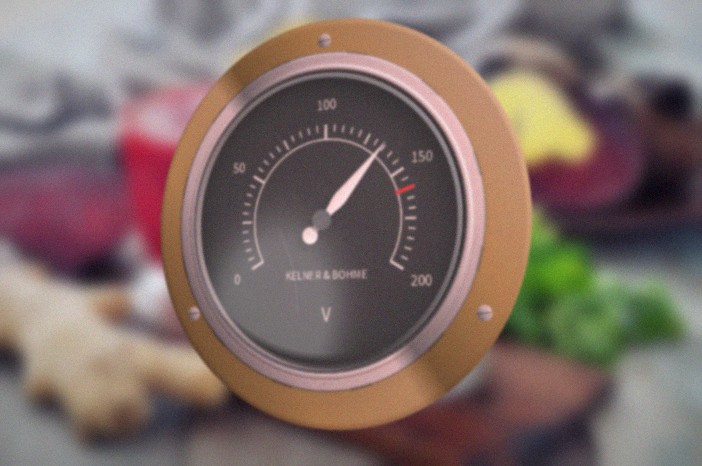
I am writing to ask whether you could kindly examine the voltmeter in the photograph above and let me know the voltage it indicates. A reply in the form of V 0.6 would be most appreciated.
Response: V 135
